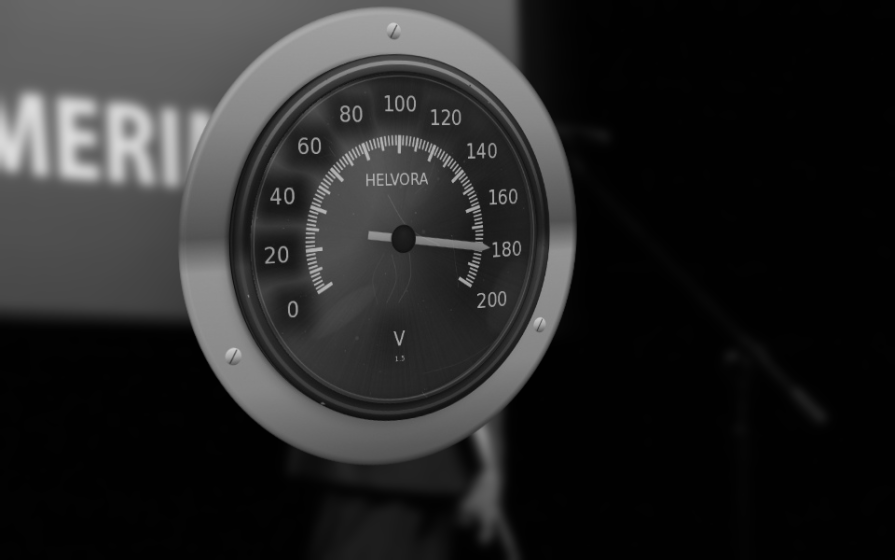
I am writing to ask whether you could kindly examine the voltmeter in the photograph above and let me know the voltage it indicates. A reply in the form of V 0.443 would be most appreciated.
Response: V 180
